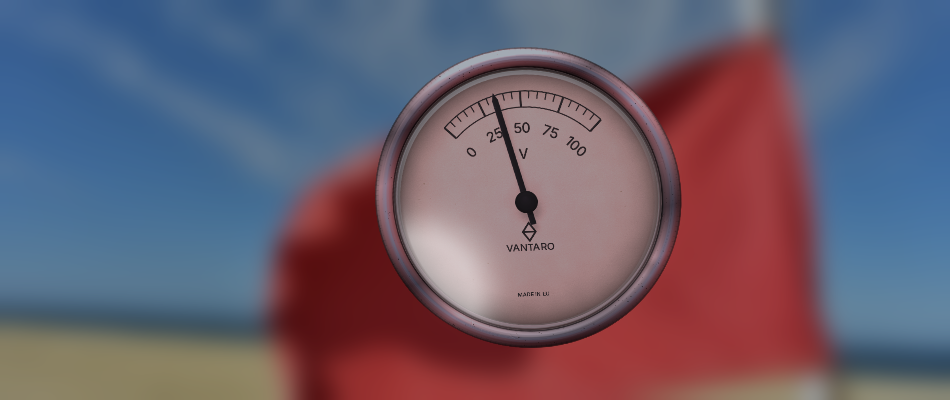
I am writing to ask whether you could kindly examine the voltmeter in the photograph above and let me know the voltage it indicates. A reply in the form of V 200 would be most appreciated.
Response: V 35
